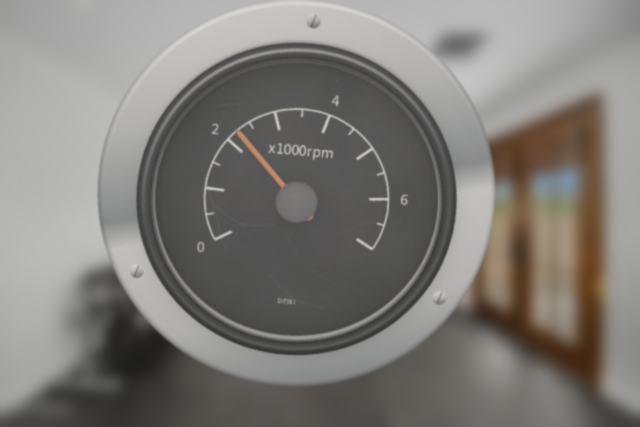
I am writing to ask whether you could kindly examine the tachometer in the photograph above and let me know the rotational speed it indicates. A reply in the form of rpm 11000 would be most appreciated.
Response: rpm 2250
